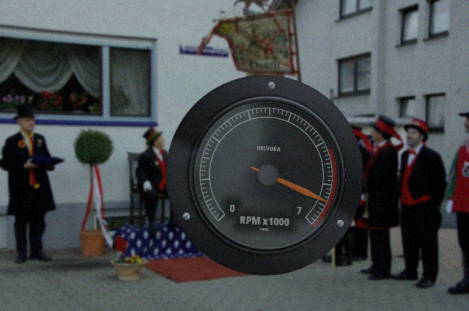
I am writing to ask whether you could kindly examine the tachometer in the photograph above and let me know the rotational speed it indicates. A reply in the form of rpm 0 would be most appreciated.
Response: rpm 6400
